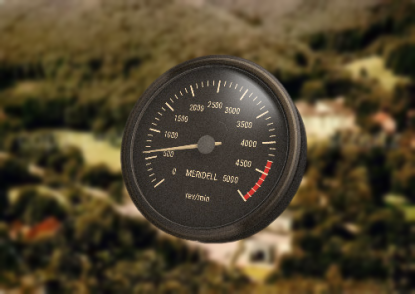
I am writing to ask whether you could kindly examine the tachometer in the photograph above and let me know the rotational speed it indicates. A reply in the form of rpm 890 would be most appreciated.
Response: rpm 600
